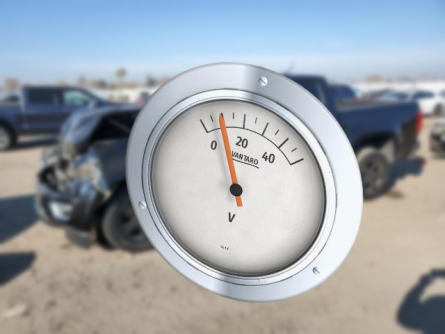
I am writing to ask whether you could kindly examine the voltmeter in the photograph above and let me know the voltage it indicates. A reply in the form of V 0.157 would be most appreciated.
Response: V 10
